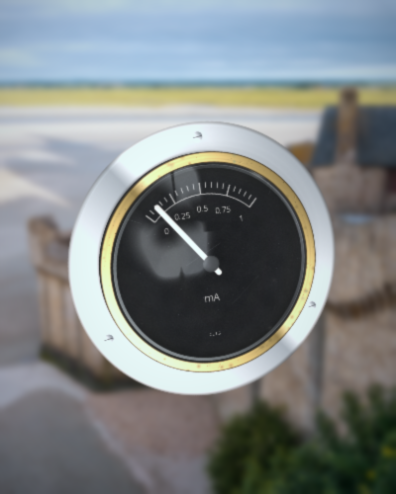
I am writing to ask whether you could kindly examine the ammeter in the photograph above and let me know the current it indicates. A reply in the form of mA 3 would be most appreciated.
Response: mA 0.1
